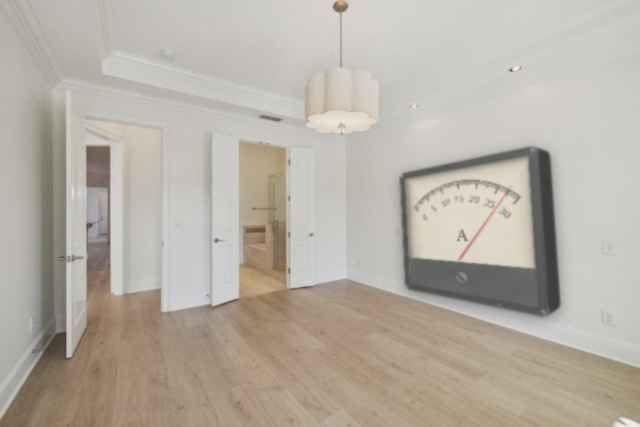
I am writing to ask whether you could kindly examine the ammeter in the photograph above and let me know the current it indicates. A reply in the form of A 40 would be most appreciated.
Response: A 27.5
